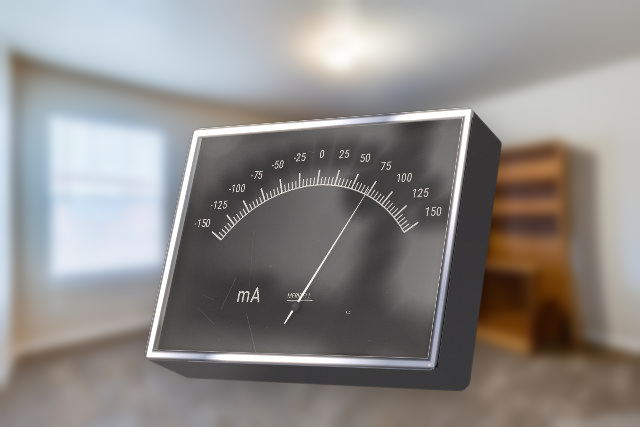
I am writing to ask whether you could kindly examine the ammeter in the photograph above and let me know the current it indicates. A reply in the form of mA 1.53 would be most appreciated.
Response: mA 75
